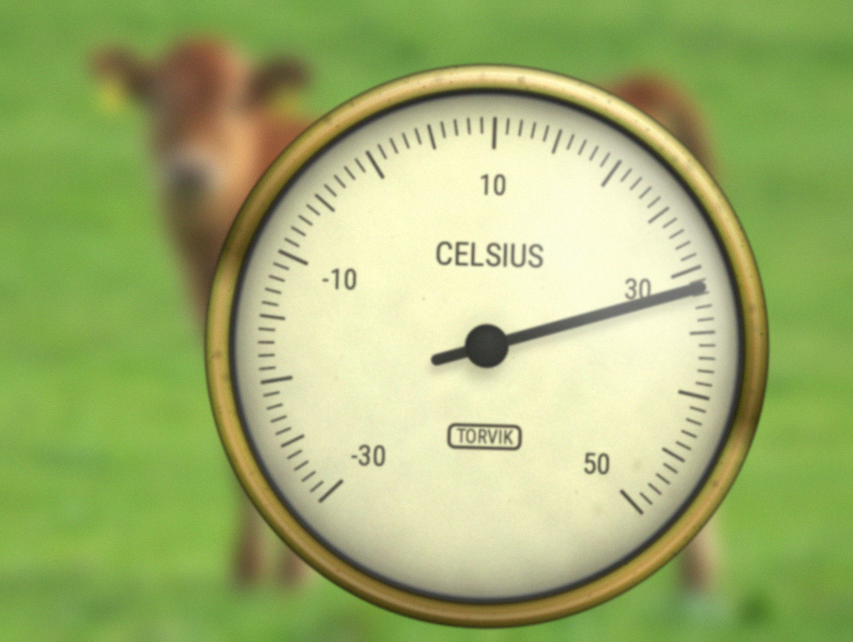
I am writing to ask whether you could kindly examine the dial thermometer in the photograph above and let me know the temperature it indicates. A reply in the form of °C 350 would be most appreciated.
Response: °C 31.5
